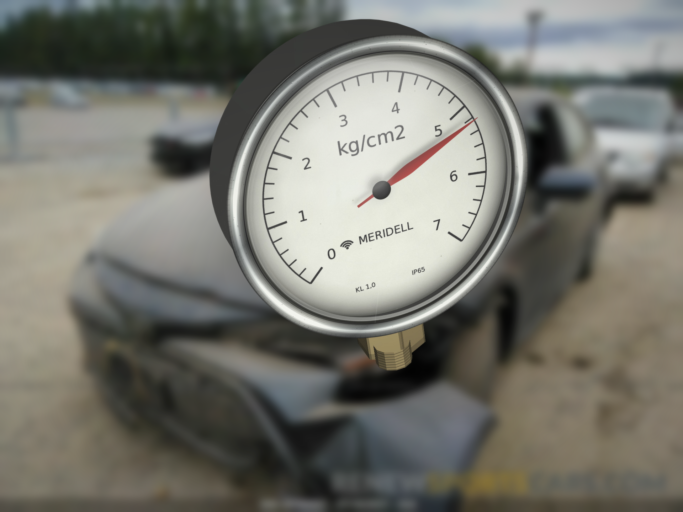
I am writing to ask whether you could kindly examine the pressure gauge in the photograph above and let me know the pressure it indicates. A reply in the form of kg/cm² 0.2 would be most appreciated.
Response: kg/cm² 5.2
